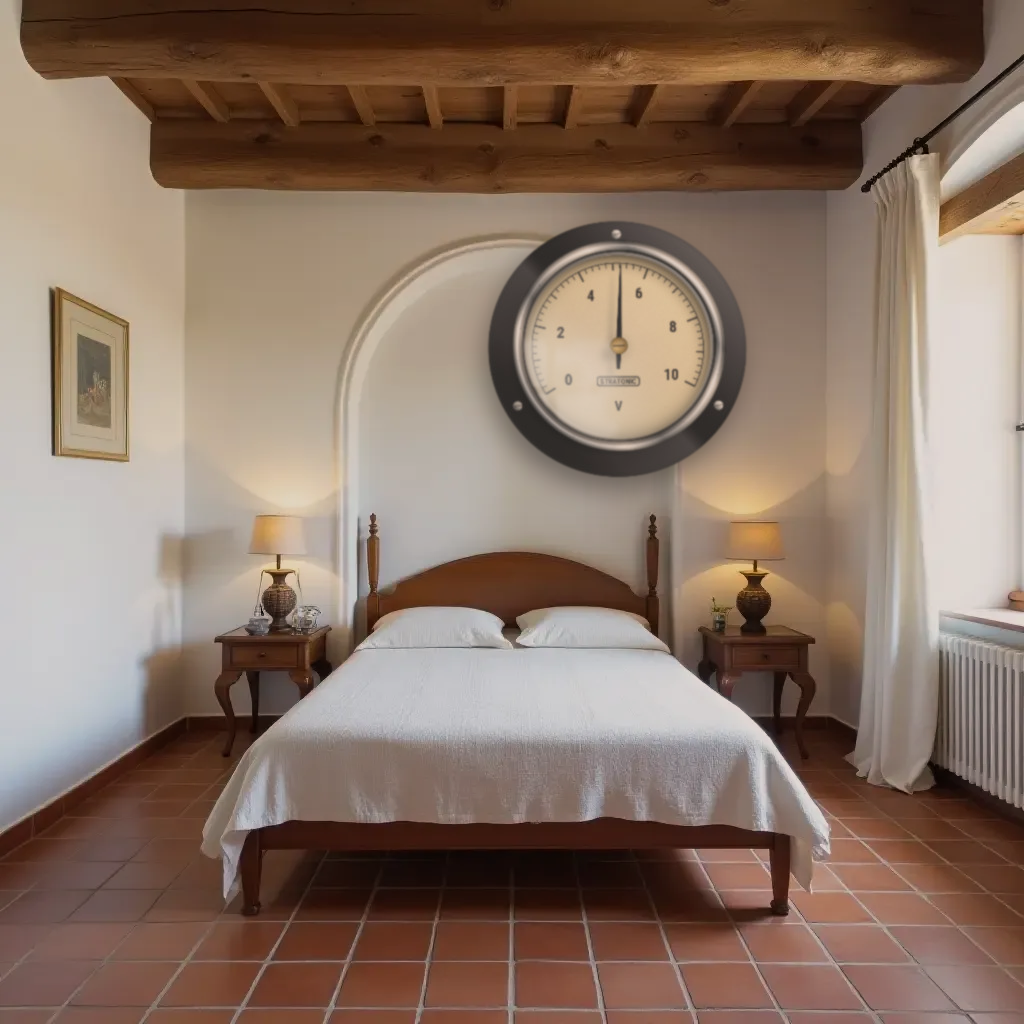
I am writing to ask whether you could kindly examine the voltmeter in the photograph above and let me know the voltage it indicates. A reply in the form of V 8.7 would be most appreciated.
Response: V 5.2
